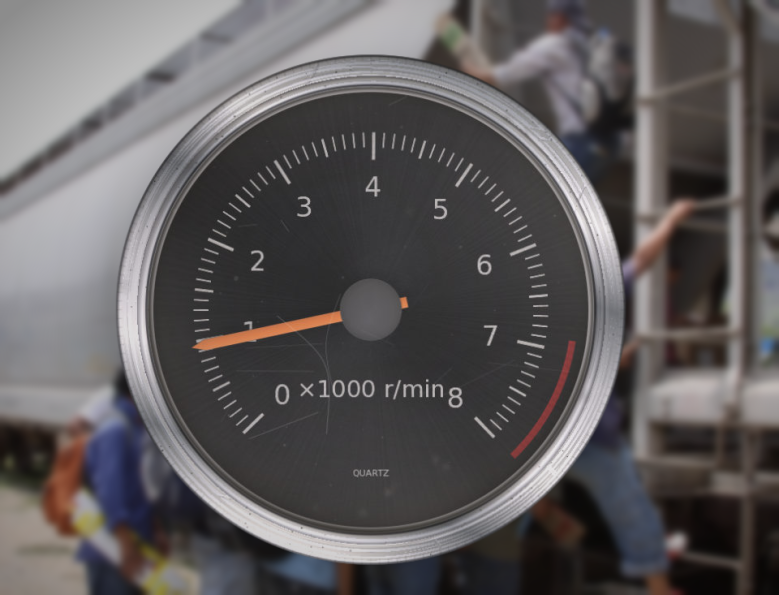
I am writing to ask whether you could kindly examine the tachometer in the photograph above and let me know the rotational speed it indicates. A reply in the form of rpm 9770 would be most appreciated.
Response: rpm 950
